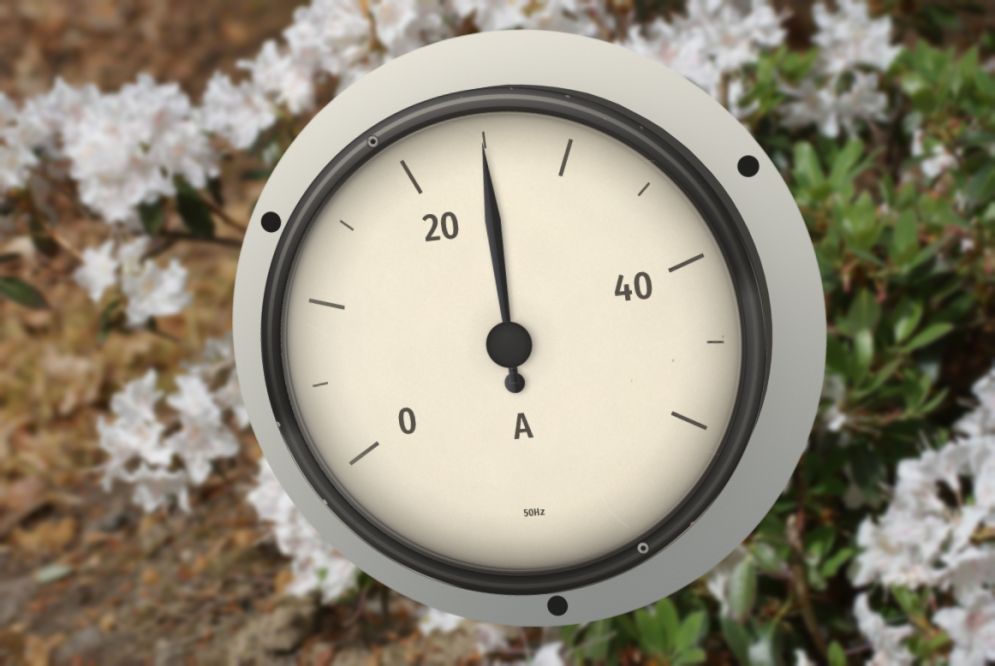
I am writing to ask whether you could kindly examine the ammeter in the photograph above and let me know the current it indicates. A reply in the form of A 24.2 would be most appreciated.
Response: A 25
